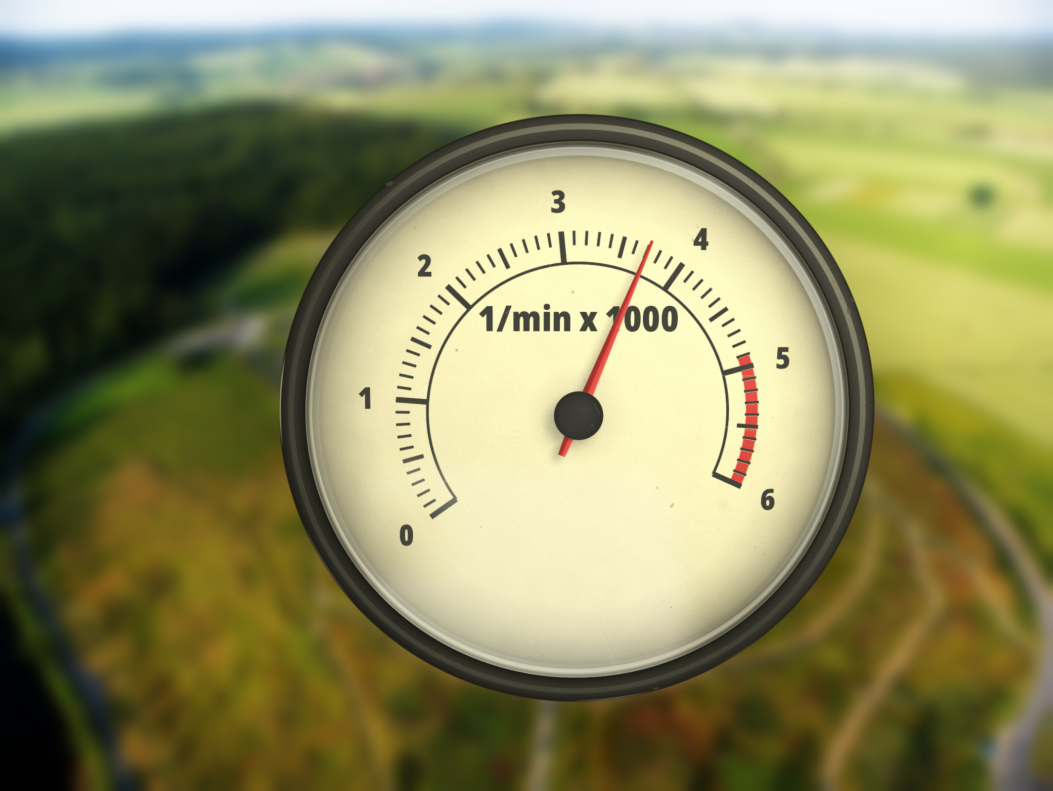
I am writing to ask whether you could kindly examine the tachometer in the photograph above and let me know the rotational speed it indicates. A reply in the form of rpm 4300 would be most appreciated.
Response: rpm 3700
